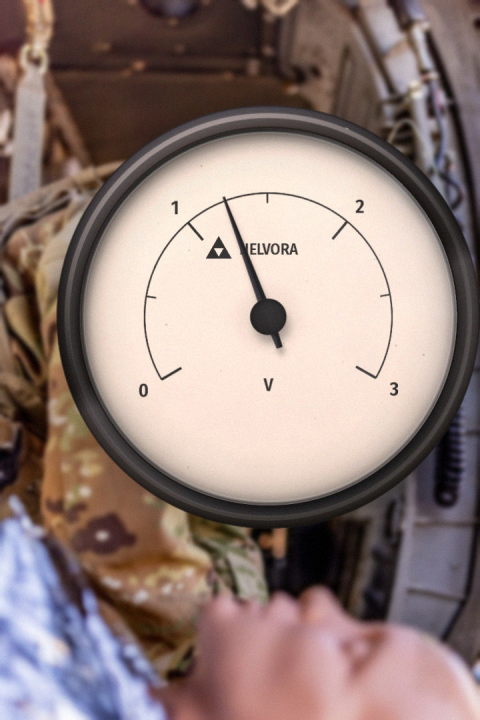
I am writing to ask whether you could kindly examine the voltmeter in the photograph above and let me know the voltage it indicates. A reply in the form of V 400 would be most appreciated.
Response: V 1.25
